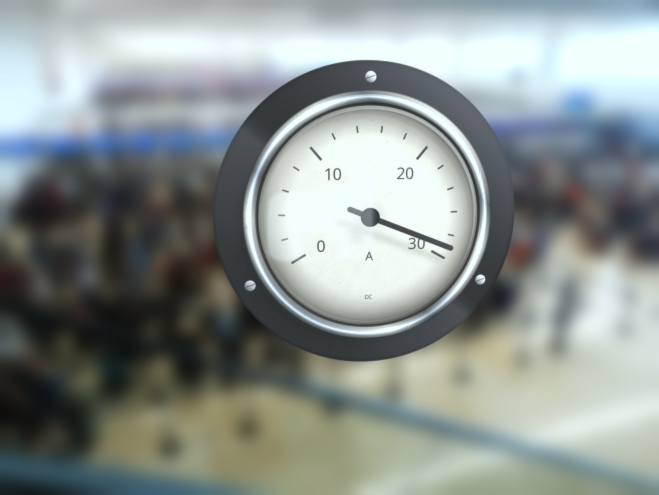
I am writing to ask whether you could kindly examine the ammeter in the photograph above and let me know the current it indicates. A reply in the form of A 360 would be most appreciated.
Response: A 29
